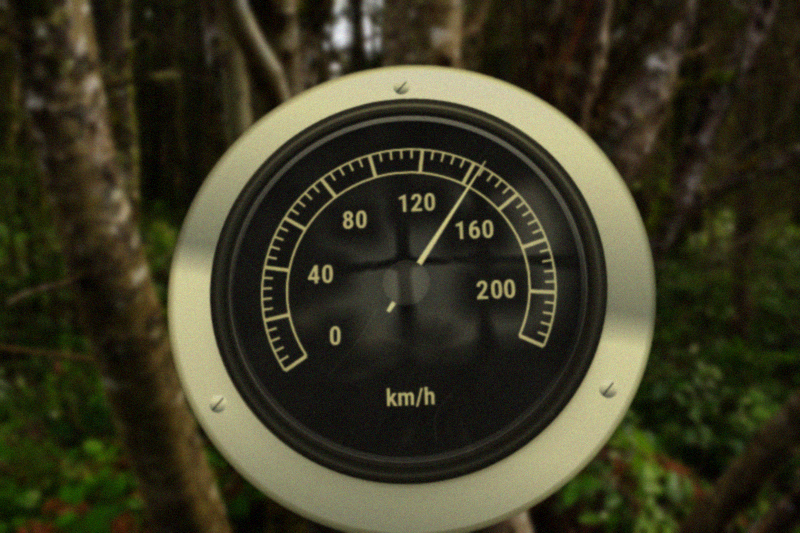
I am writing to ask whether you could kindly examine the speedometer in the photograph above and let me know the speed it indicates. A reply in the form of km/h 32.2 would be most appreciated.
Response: km/h 144
